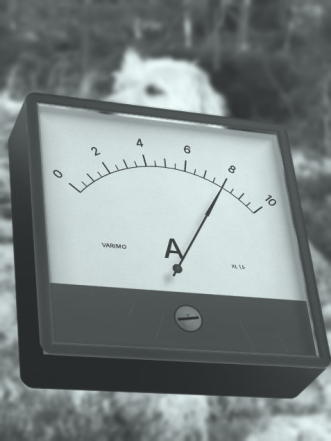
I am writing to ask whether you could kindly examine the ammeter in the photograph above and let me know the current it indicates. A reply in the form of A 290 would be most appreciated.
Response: A 8
